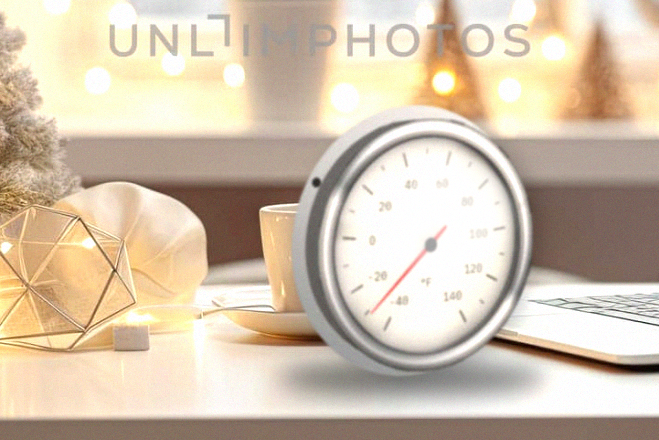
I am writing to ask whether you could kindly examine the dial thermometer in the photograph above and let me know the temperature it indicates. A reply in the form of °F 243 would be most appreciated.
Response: °F -30
